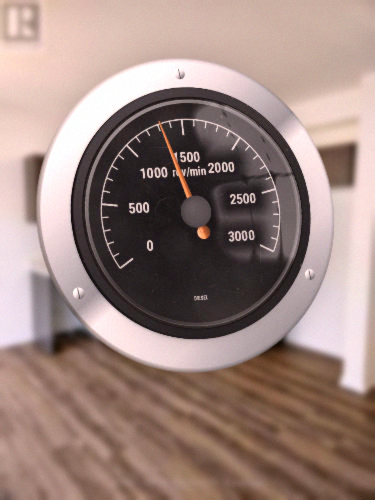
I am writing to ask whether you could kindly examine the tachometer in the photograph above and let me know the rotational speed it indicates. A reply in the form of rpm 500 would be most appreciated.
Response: rpm 1300
